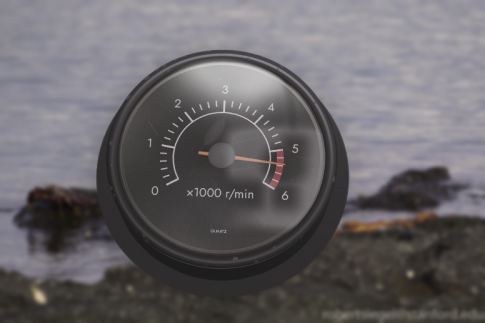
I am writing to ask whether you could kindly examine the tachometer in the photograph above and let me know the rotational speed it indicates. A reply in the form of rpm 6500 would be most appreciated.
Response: rpm 5400
